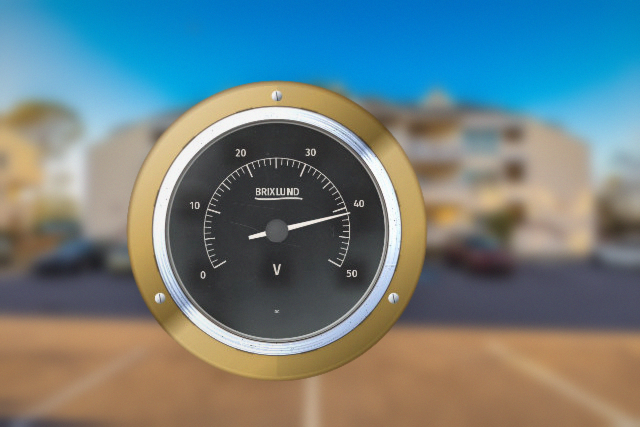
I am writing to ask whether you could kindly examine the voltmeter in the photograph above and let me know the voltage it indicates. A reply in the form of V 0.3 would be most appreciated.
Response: V 41
